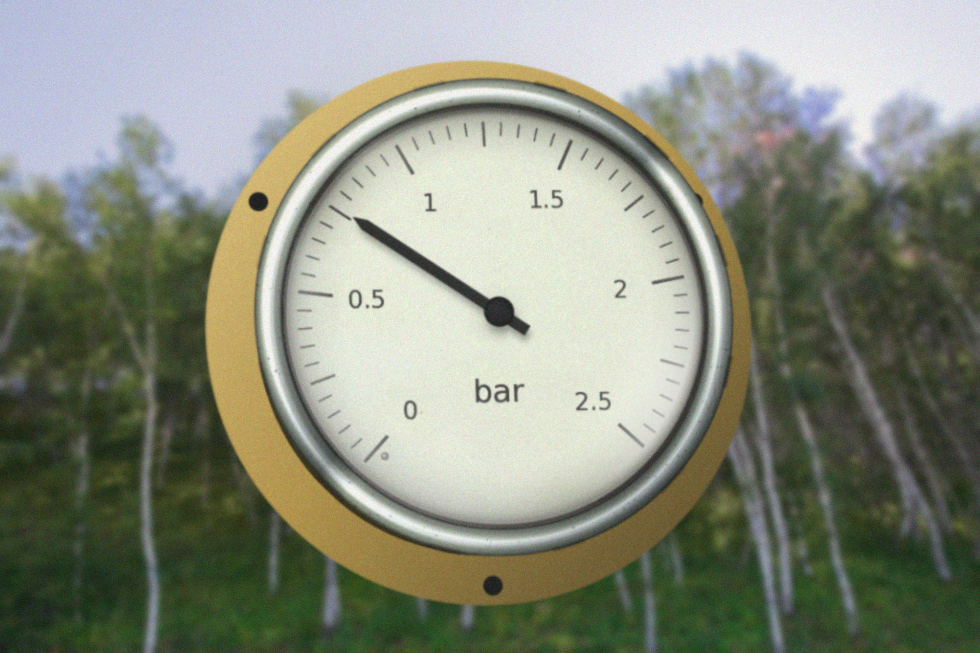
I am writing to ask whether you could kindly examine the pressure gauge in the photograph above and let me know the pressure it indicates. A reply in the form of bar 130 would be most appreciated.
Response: bar 0.75
